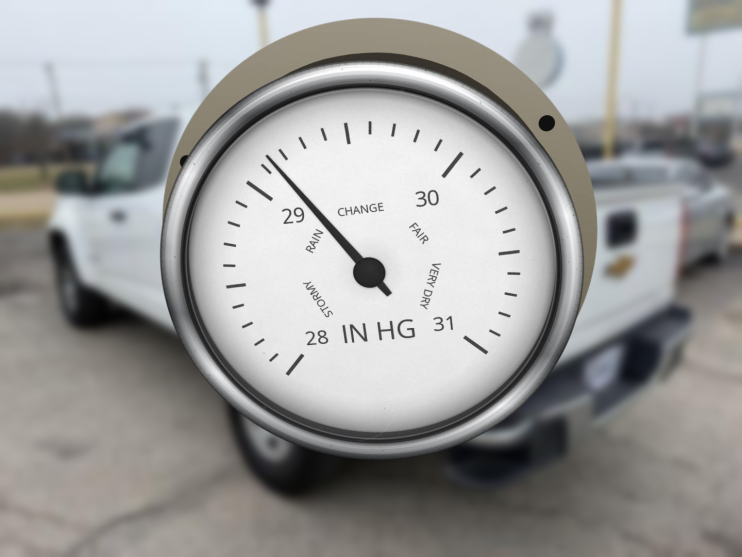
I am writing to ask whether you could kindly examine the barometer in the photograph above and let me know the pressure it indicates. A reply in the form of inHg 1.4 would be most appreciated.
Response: inHg 29.15
